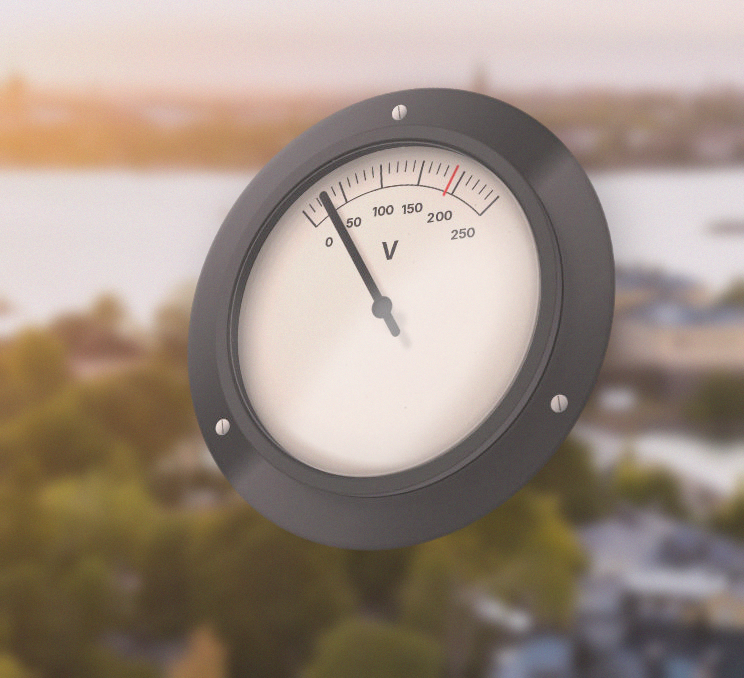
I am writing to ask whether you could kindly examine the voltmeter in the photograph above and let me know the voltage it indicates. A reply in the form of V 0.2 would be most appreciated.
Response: V 30
